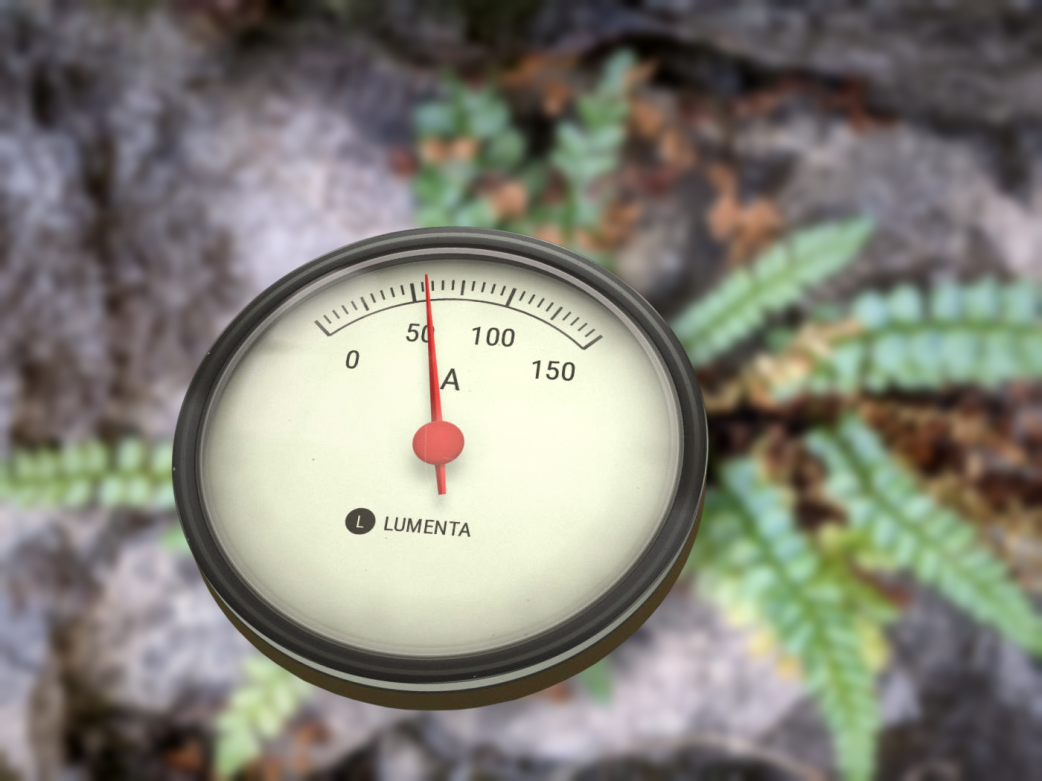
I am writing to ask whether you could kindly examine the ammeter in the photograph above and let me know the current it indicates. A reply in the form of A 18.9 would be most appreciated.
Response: A 57.5
